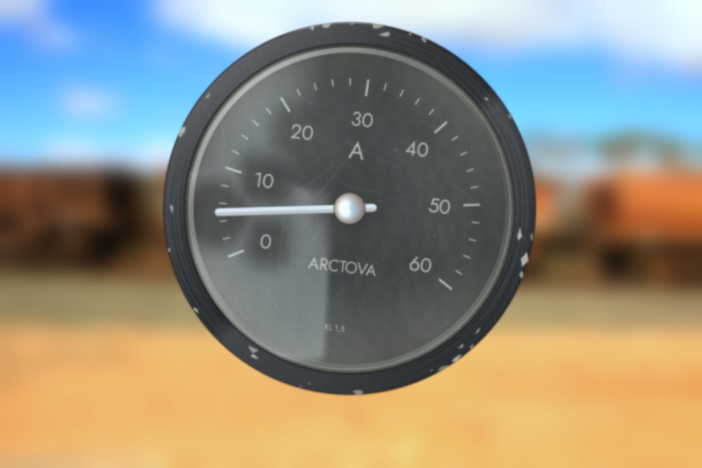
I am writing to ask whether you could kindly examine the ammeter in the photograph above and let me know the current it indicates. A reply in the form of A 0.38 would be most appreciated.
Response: A 5
